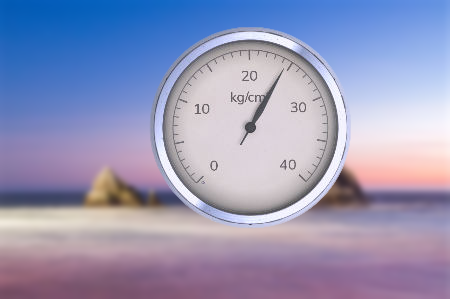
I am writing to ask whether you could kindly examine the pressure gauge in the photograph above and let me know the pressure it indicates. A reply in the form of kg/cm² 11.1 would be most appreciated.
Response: kg/cm² 24.5
